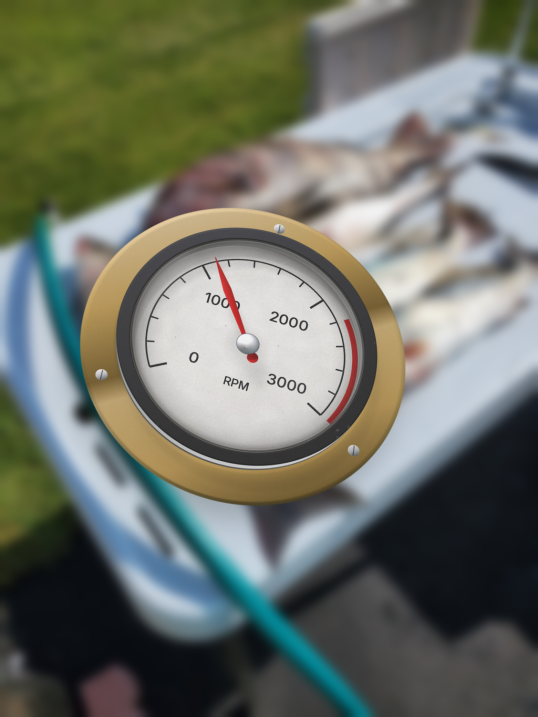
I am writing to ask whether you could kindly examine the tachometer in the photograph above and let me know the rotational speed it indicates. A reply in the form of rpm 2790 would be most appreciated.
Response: rpm 1100
